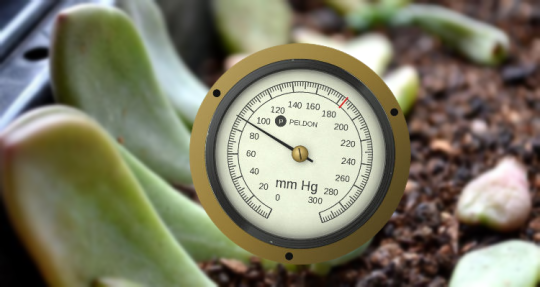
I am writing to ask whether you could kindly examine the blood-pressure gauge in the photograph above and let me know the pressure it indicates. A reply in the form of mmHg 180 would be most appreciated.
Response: mmHg 90
